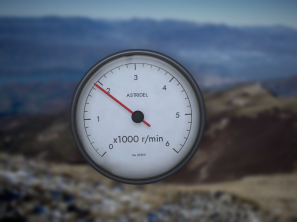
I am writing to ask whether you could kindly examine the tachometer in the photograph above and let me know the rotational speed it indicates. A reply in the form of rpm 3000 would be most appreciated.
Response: rpm 1900
